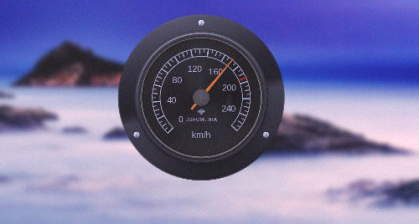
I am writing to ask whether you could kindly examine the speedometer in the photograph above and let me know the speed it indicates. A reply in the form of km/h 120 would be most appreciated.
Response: km/h 170
